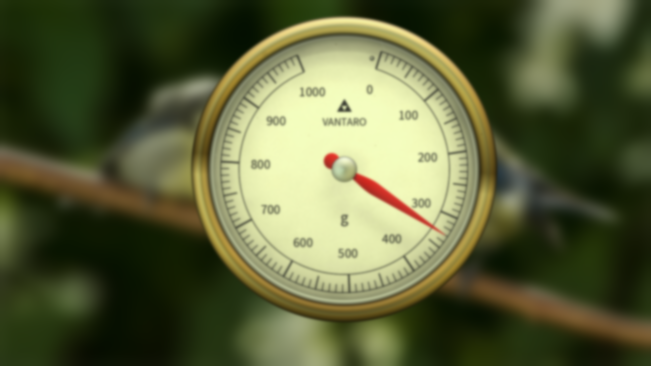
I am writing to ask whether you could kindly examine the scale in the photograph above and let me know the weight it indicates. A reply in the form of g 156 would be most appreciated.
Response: g 330
